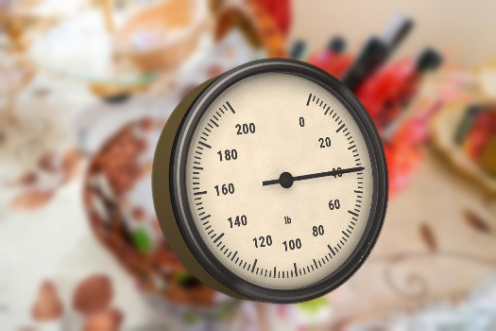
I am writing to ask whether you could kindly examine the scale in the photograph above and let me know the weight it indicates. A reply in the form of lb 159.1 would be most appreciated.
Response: lb 40
